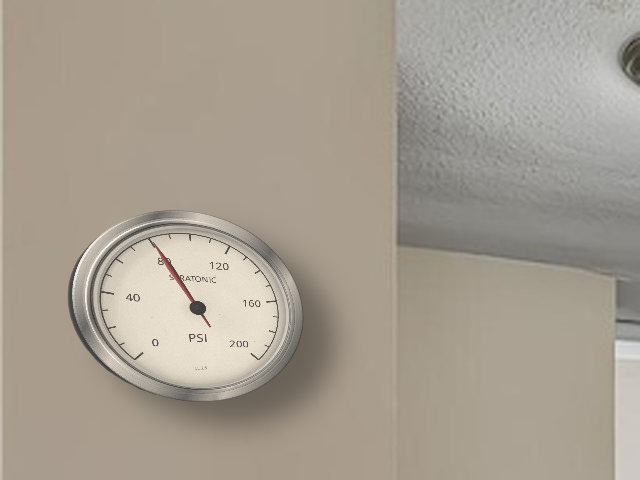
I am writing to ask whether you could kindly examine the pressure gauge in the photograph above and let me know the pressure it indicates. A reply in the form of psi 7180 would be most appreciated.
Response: psi 80
